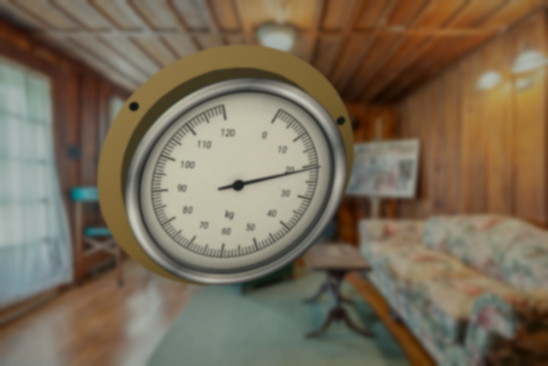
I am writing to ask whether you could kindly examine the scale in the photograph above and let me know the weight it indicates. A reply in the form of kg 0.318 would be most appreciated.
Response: kg 20
